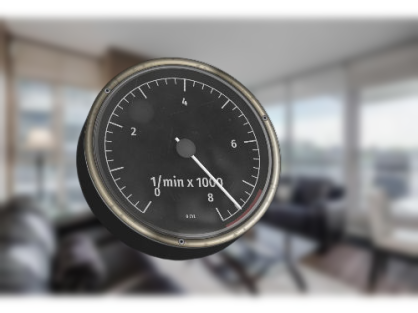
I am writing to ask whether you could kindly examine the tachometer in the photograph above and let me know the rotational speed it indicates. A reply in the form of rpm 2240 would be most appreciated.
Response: rpm 7600
